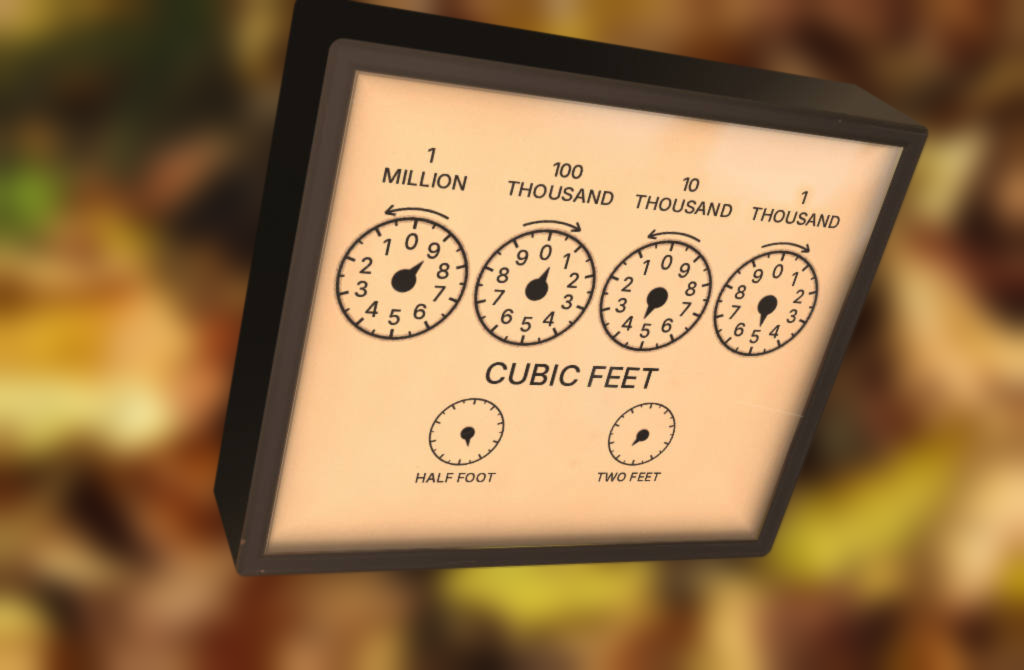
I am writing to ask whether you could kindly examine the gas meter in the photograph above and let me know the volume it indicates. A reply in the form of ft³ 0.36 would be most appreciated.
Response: ft³ 904500
